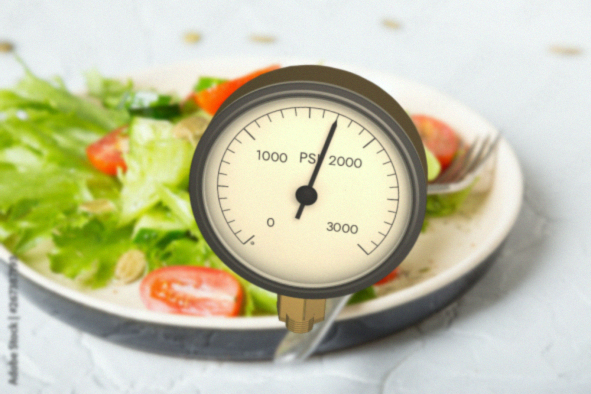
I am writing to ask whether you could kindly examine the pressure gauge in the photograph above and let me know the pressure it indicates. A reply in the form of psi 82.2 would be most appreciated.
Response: psi 1700
